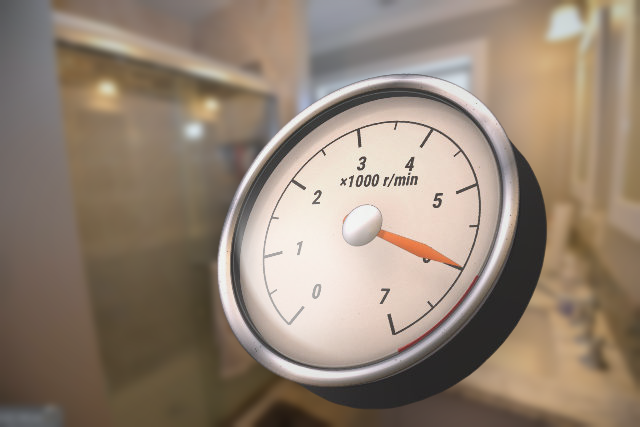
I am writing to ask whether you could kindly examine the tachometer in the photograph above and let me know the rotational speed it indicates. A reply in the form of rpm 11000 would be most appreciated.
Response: rpm 6000
